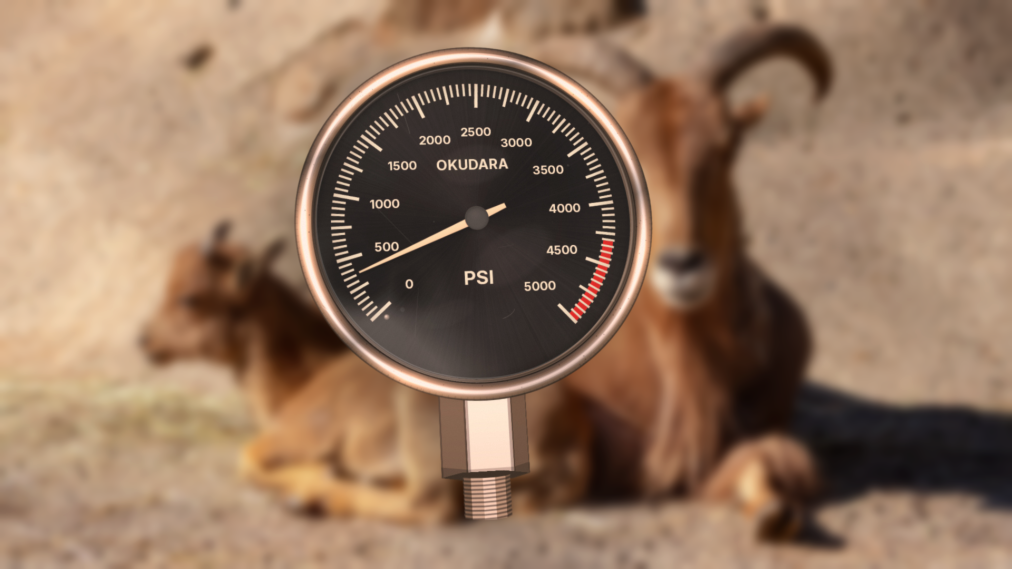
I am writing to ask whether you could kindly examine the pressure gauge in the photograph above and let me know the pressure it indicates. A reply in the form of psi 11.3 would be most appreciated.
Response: psi 350
